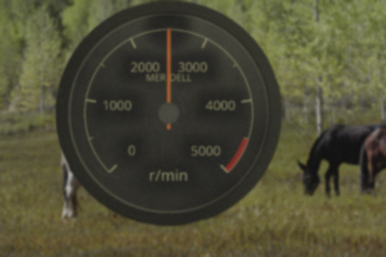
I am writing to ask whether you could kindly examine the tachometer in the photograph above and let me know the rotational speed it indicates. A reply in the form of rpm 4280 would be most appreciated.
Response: rpm 2500
